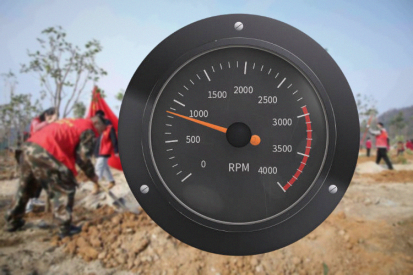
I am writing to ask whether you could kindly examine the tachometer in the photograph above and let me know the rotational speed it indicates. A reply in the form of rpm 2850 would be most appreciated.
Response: rpm 850
